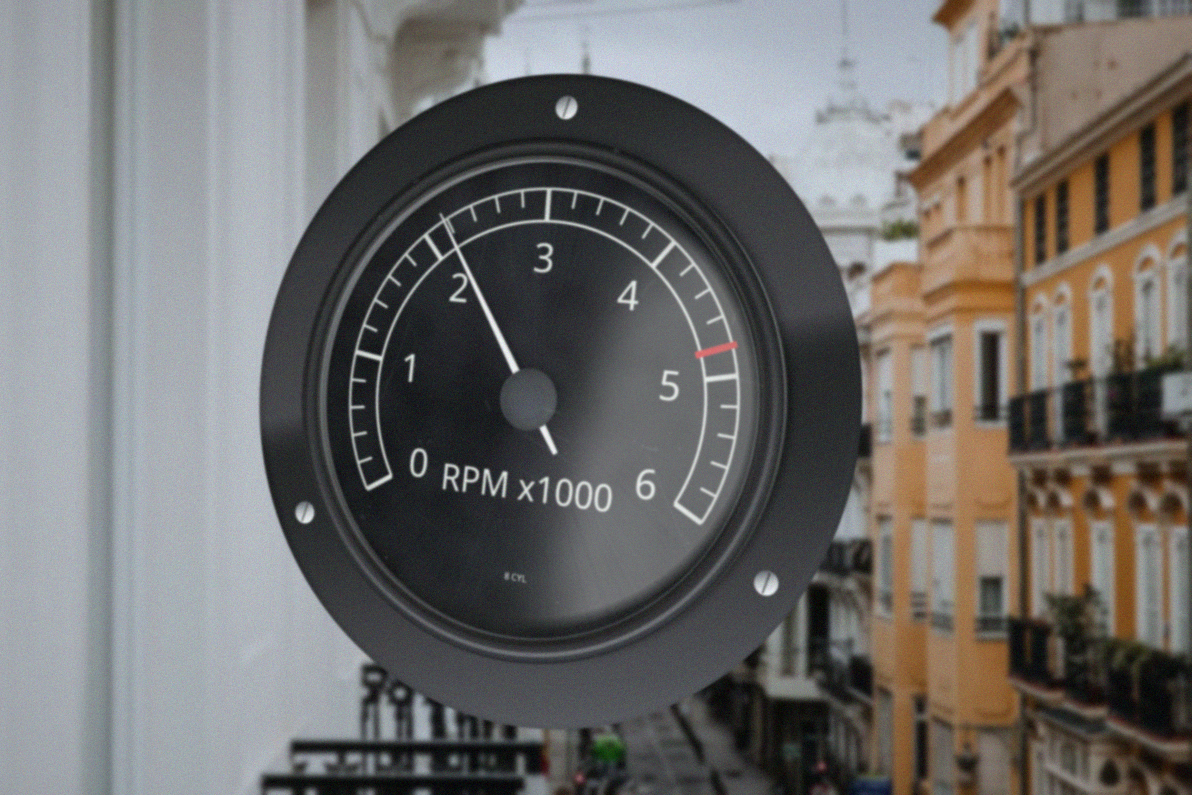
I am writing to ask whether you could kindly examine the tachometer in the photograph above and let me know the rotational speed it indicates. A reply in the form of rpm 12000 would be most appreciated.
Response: rpm 2200
